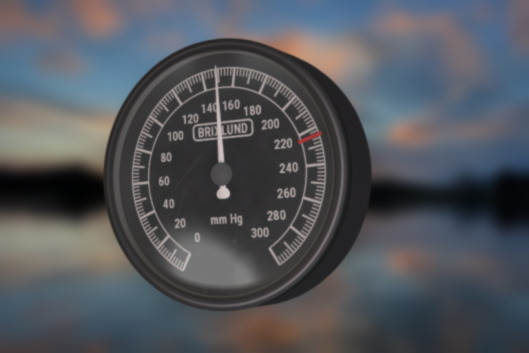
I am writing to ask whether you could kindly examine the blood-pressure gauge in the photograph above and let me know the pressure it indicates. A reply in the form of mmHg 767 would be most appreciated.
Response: mmHg 150
